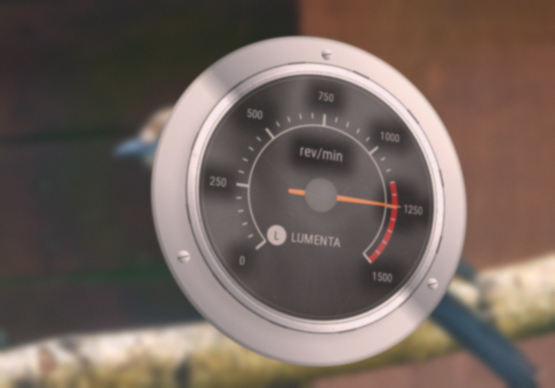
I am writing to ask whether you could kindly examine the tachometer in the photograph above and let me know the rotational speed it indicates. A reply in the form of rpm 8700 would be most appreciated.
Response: rpm 1250
